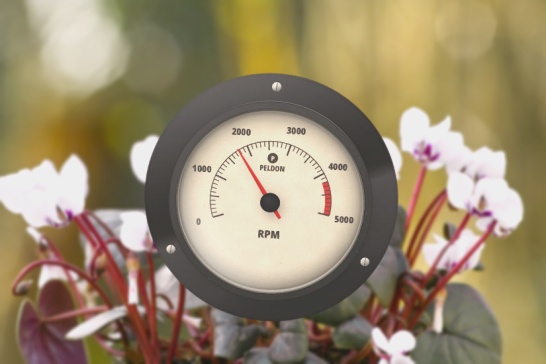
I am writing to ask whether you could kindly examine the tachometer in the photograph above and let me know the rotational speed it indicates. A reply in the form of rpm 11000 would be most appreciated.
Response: rpm 1800
